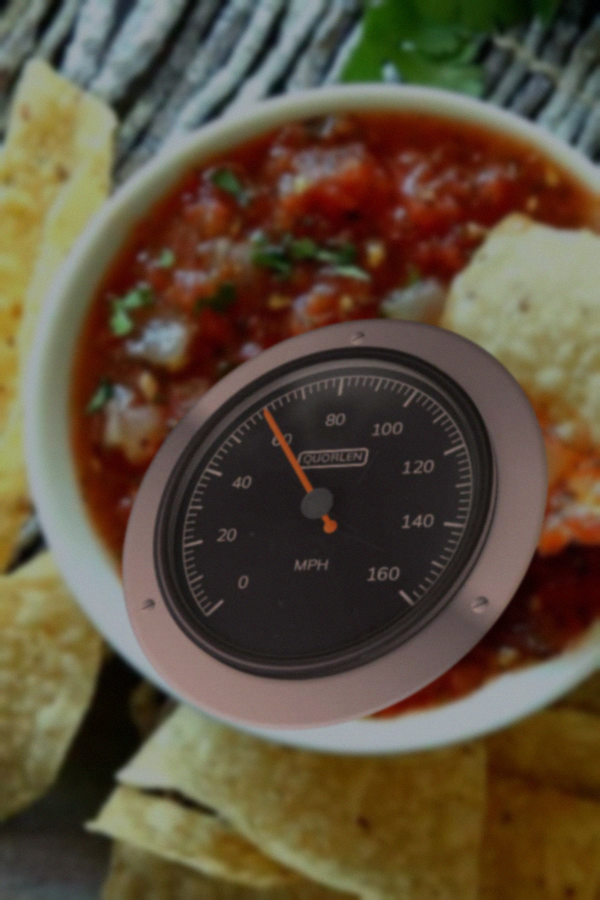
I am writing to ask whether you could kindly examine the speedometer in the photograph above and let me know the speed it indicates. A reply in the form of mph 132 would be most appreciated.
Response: mph 60
